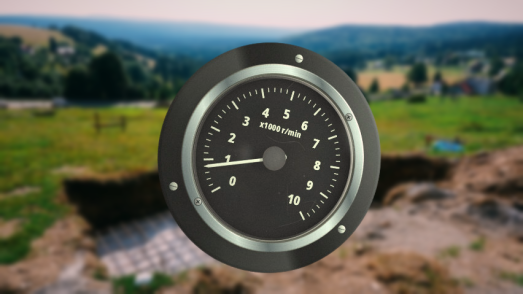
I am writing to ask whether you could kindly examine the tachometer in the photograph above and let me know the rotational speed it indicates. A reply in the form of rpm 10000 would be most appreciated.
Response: rpm 800
